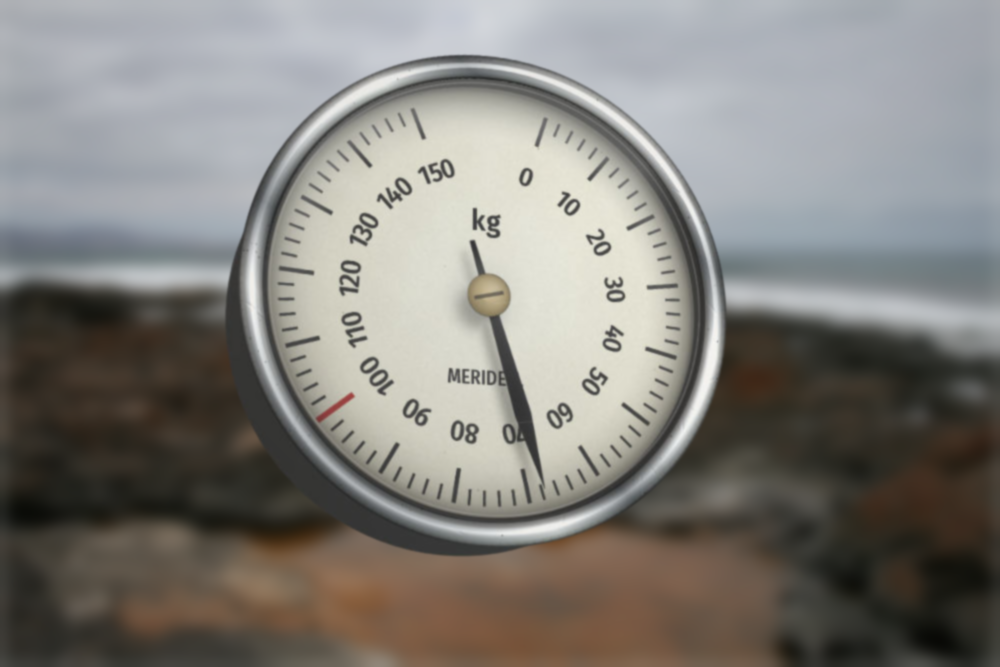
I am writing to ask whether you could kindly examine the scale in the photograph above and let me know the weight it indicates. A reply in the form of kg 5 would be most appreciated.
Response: kg 68
